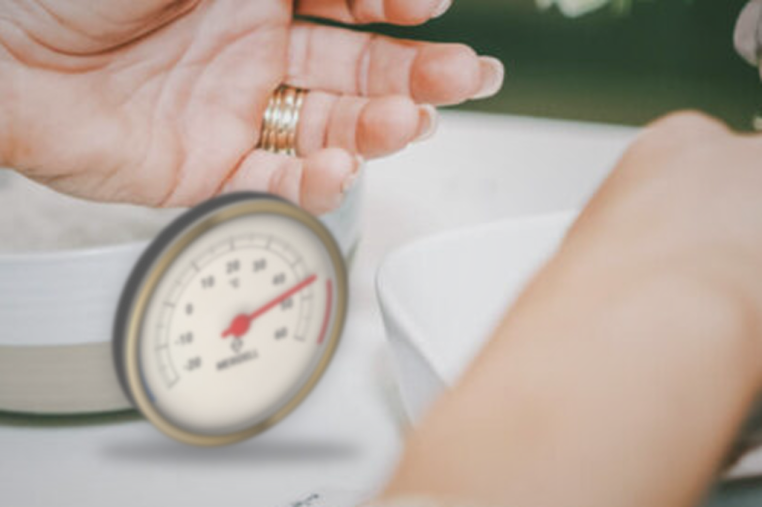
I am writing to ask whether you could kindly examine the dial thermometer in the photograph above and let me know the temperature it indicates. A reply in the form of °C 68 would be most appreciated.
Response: °C 45
